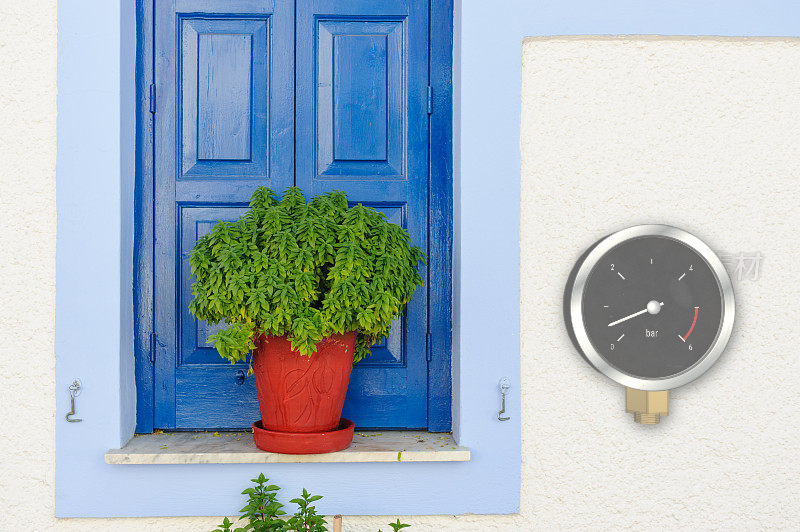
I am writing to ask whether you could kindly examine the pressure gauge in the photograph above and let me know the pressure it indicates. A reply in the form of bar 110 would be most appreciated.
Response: bar 0.5
